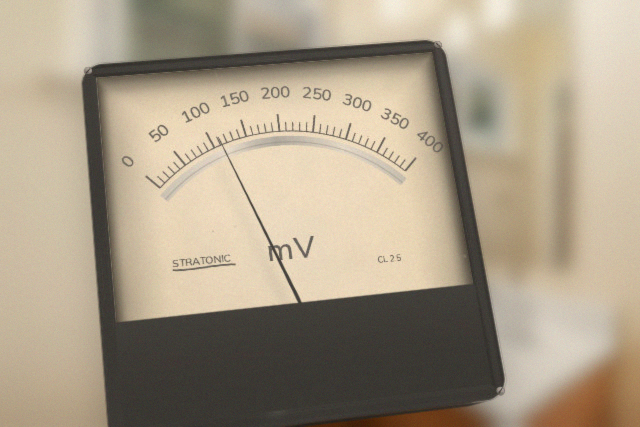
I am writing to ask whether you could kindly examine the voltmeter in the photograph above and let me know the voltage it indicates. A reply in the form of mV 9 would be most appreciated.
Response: mV 110
